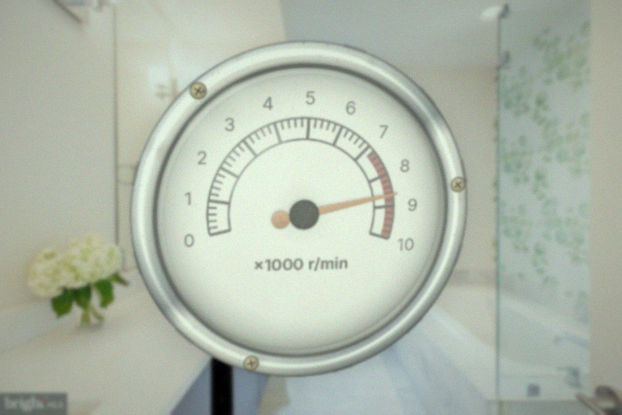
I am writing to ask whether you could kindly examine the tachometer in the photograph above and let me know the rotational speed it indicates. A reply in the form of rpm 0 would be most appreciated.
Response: rpm 8600
